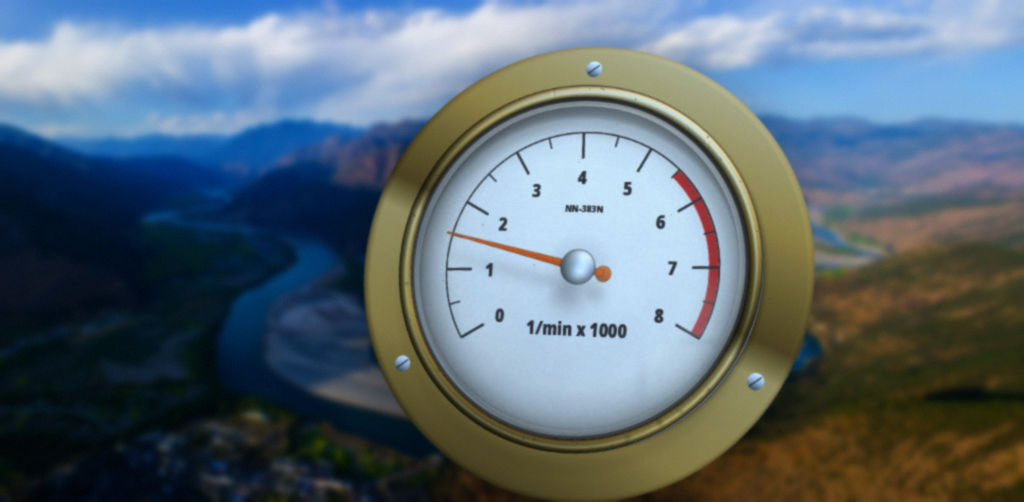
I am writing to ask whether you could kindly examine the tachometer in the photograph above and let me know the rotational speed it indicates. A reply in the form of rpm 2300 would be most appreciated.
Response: rpm 1500
